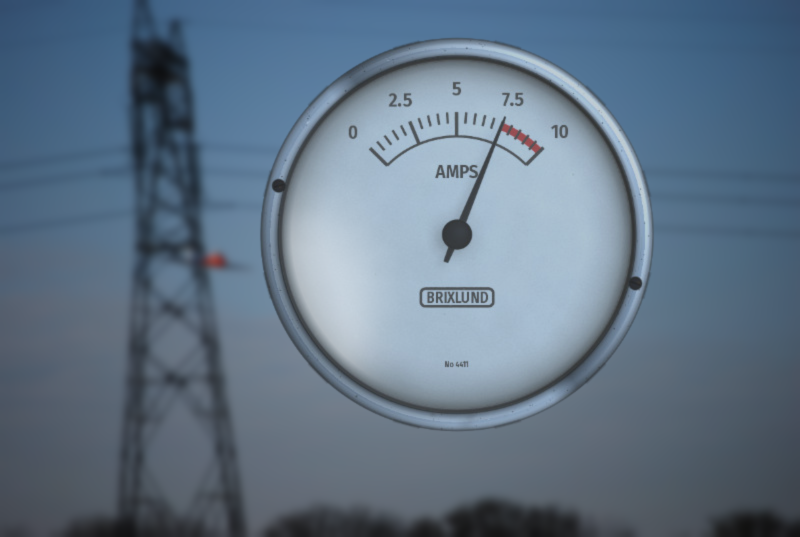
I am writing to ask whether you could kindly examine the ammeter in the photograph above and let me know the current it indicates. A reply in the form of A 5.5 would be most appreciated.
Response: A 7.5
